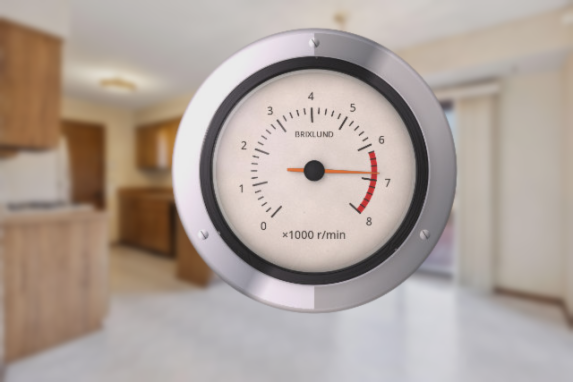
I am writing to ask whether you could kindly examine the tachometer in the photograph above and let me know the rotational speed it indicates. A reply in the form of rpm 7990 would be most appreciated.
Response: rpm 6800
